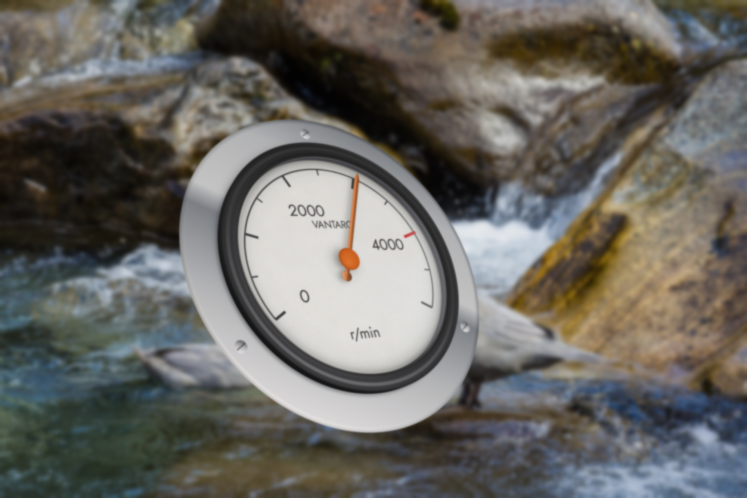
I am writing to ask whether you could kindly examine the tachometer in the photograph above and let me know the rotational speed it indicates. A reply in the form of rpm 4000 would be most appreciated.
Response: rpm 3000
